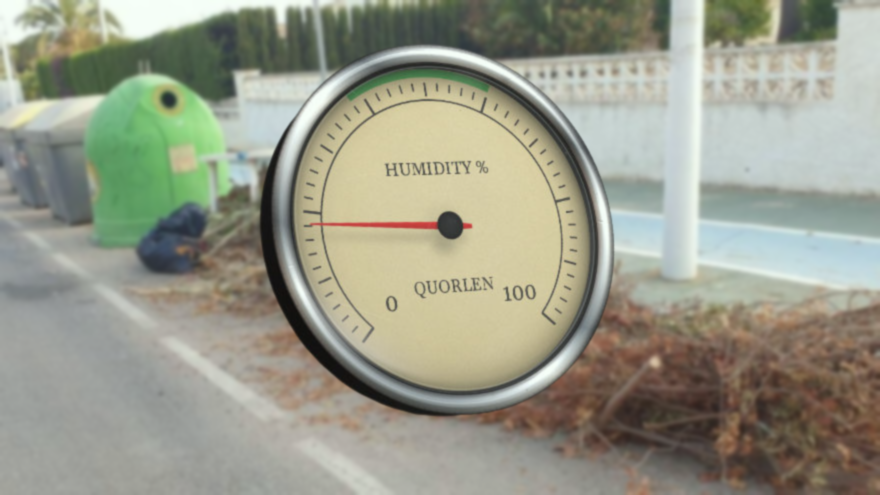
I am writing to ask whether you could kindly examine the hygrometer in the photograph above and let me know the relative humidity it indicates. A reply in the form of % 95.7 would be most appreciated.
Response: % 18
